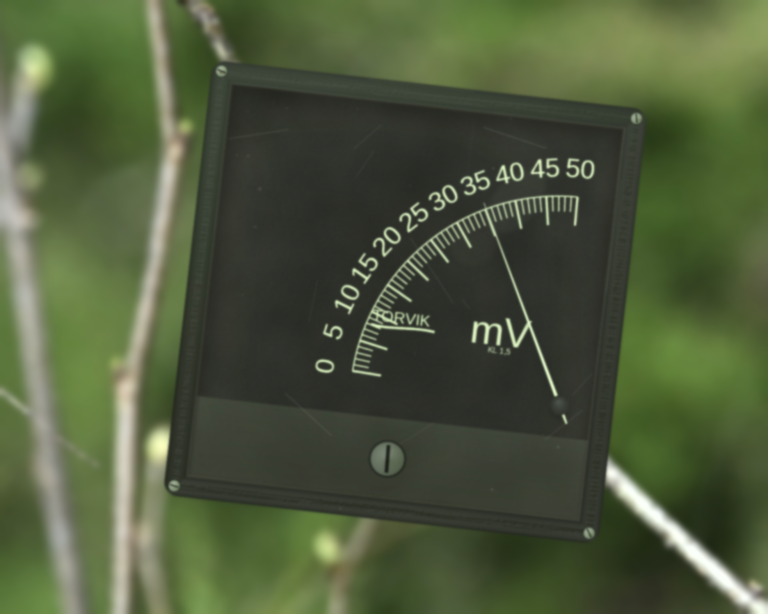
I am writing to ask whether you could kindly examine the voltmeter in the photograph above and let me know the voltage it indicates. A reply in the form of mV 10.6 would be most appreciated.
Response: mV 35
